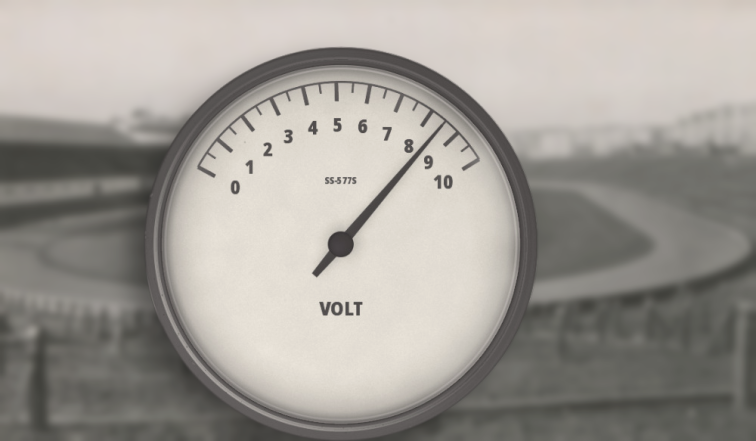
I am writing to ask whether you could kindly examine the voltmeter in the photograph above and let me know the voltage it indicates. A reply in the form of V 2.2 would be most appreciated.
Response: V 8.5
